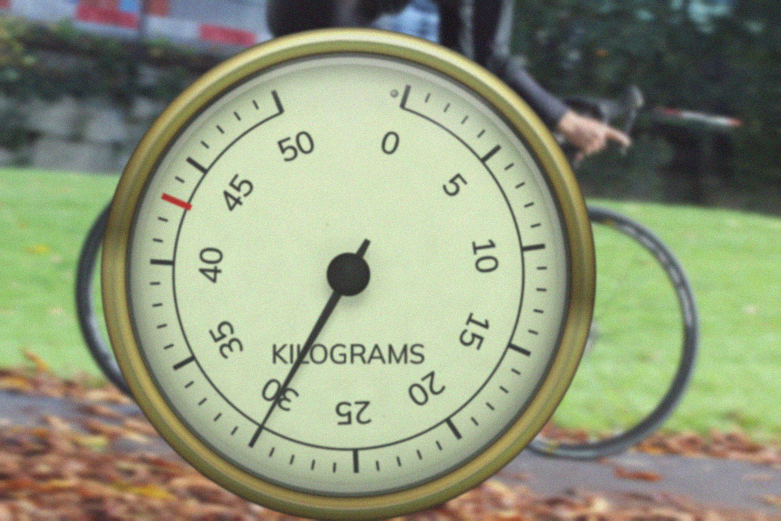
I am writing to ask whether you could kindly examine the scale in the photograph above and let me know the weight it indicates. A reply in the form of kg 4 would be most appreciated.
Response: kg 30
